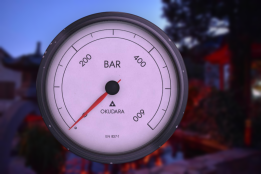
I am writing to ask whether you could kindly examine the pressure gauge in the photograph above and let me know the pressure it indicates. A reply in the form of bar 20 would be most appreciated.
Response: bar 0
